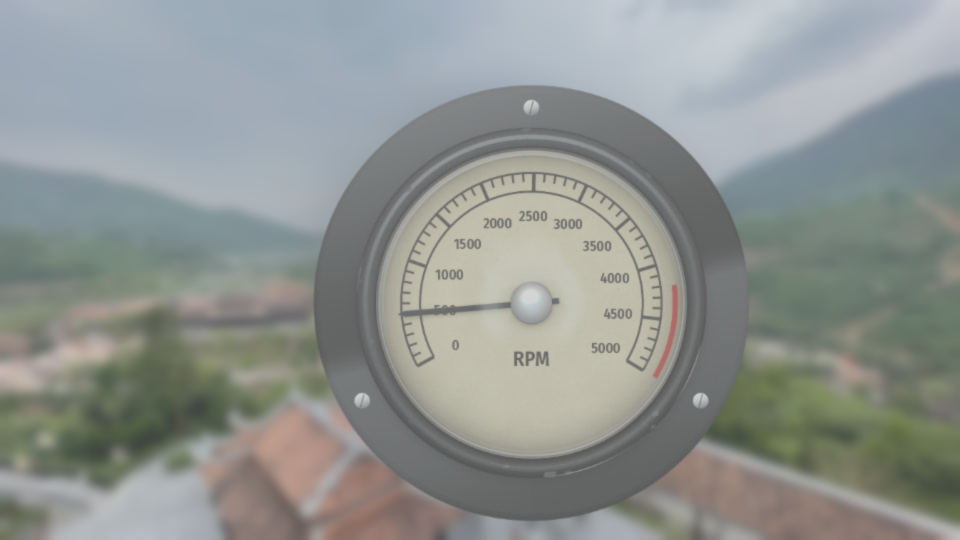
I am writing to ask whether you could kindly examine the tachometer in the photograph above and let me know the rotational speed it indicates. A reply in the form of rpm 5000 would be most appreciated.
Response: rpm 500
